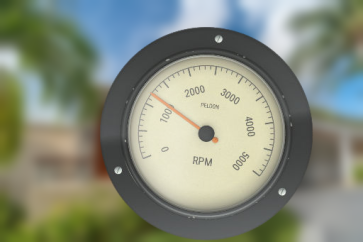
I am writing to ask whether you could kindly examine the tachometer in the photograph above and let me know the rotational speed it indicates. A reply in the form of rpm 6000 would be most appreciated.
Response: rpm 1200
